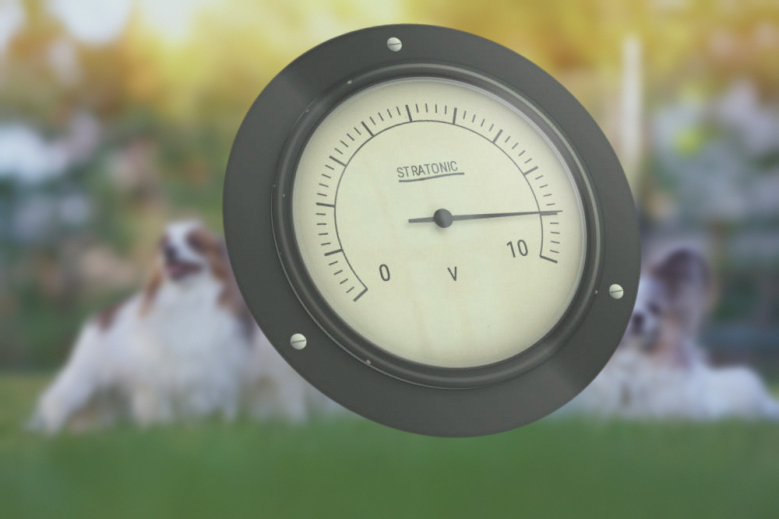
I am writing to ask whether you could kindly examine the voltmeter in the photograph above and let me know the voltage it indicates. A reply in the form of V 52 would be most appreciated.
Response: V 9
